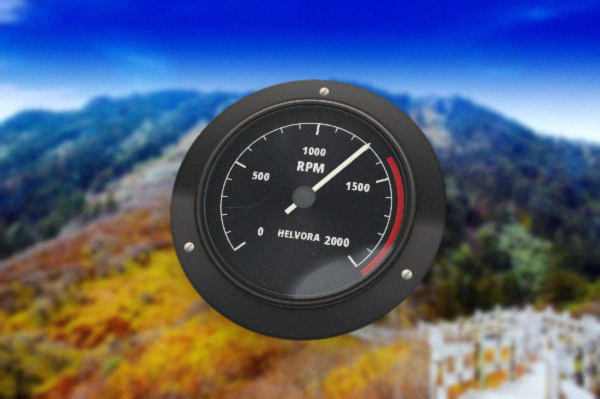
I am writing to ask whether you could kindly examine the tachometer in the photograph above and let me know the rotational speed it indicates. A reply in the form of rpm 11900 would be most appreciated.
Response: rpm 1300
